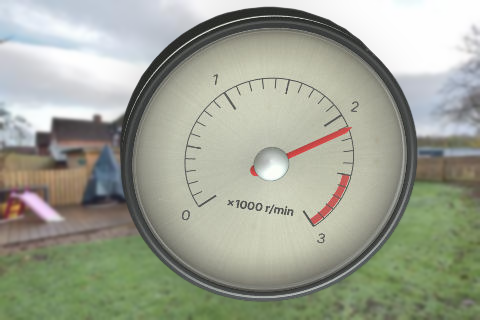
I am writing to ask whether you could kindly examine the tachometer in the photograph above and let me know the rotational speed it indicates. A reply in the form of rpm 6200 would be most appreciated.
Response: rpm 2100
